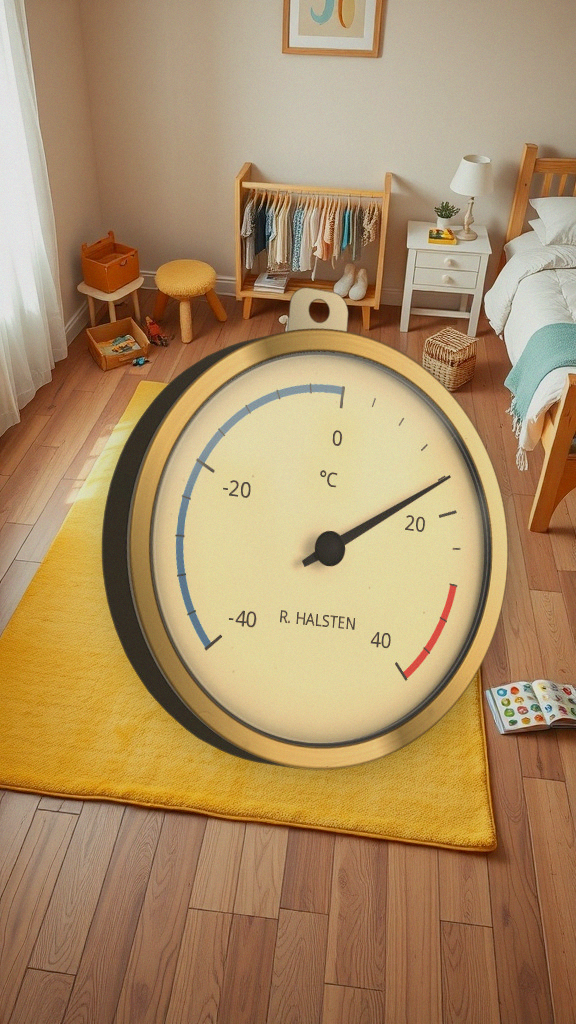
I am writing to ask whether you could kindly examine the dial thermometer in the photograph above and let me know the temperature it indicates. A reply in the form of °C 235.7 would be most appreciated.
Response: °C 16
